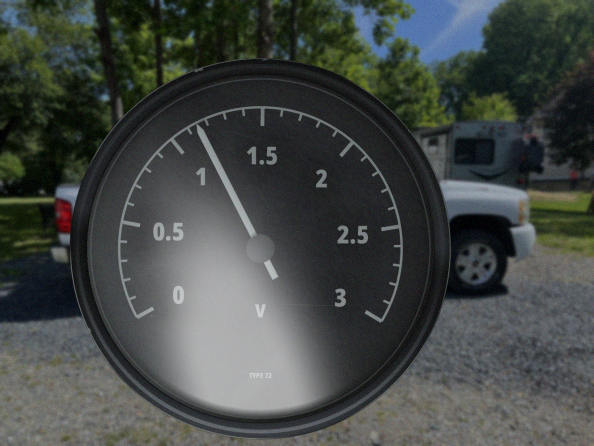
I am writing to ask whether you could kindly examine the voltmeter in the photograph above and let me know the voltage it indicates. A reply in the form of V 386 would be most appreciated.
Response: V 1.15
